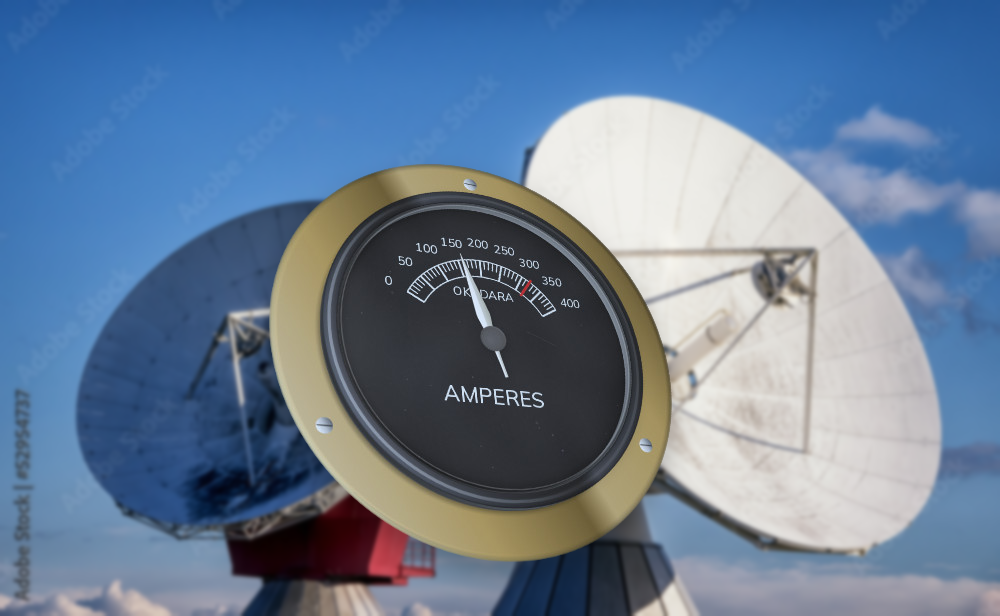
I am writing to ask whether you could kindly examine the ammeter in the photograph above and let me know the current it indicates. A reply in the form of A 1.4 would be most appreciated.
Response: A 150
